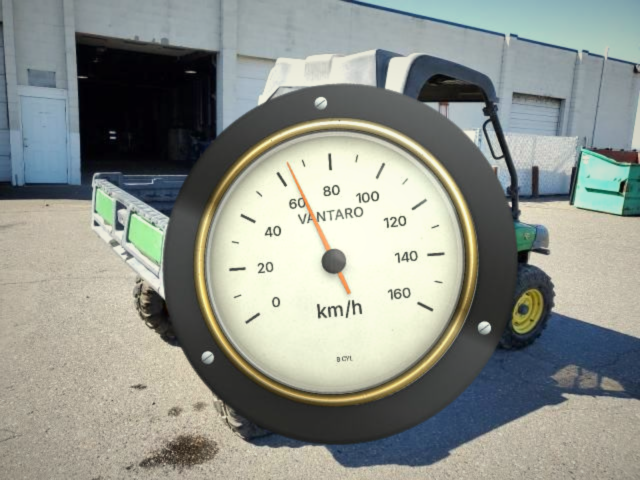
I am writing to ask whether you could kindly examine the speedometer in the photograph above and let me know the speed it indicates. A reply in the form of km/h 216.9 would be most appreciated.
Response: km/h 65
